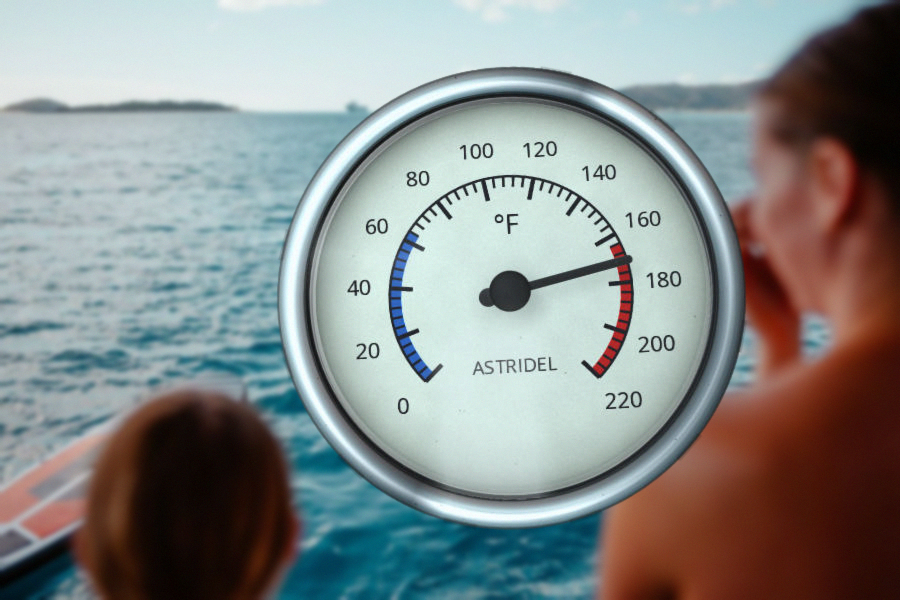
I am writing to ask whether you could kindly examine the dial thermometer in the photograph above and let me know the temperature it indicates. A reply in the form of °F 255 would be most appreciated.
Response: °F 172
